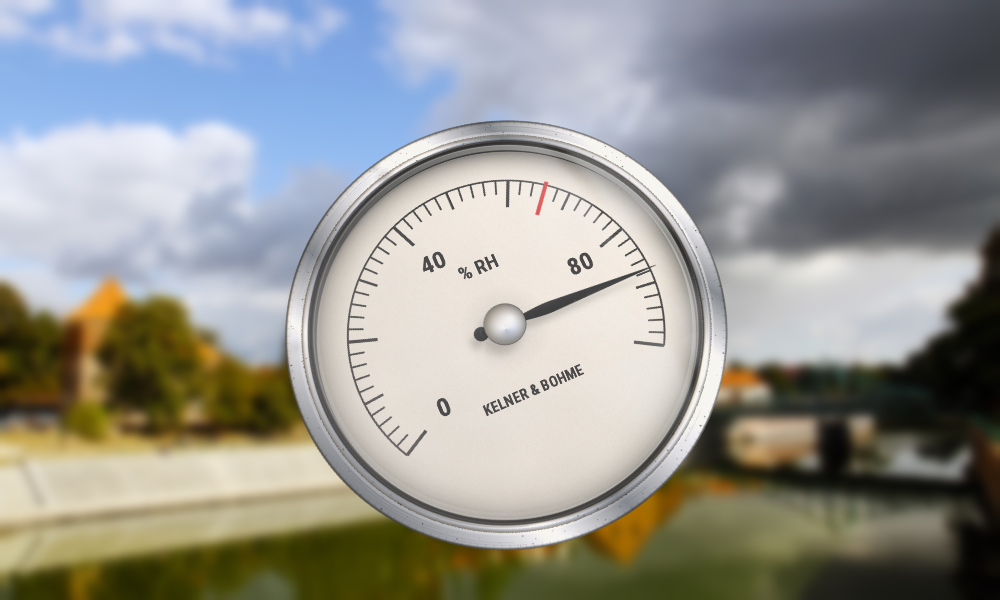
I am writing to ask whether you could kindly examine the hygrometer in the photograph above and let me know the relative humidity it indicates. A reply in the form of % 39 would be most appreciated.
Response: % 88
